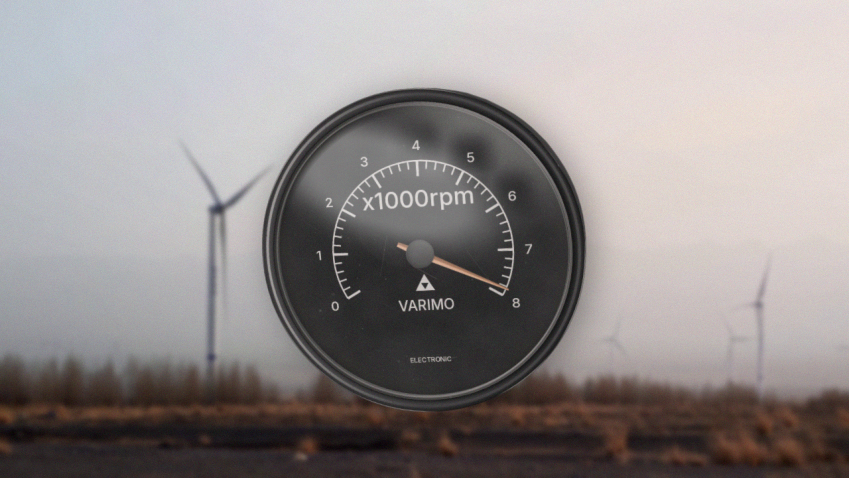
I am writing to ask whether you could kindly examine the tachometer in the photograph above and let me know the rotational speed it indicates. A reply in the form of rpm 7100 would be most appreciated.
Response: rpm 7800
